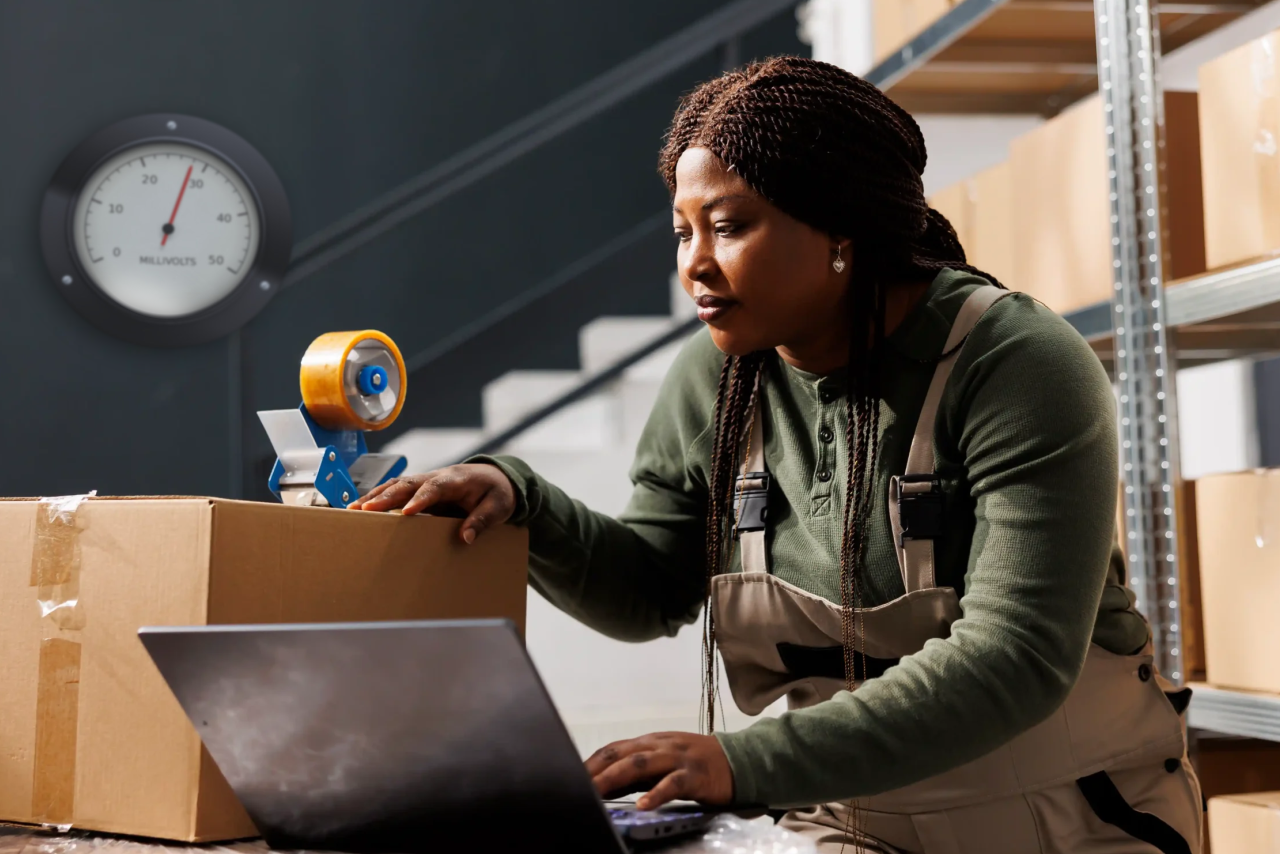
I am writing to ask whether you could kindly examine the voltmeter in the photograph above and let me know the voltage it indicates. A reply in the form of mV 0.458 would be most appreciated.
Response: mV 28
